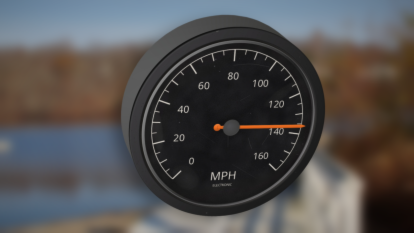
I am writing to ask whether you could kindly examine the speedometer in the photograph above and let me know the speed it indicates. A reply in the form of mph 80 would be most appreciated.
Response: mph 135
